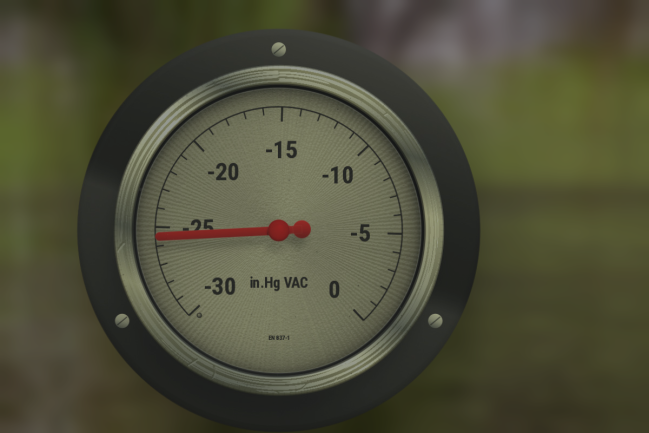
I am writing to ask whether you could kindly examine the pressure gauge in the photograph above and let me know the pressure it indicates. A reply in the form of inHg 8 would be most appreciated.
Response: inHg -25.5
